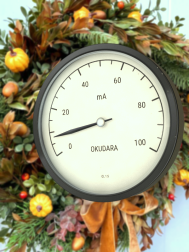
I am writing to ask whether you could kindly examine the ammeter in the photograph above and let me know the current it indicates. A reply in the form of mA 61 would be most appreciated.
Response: mA 7.5
